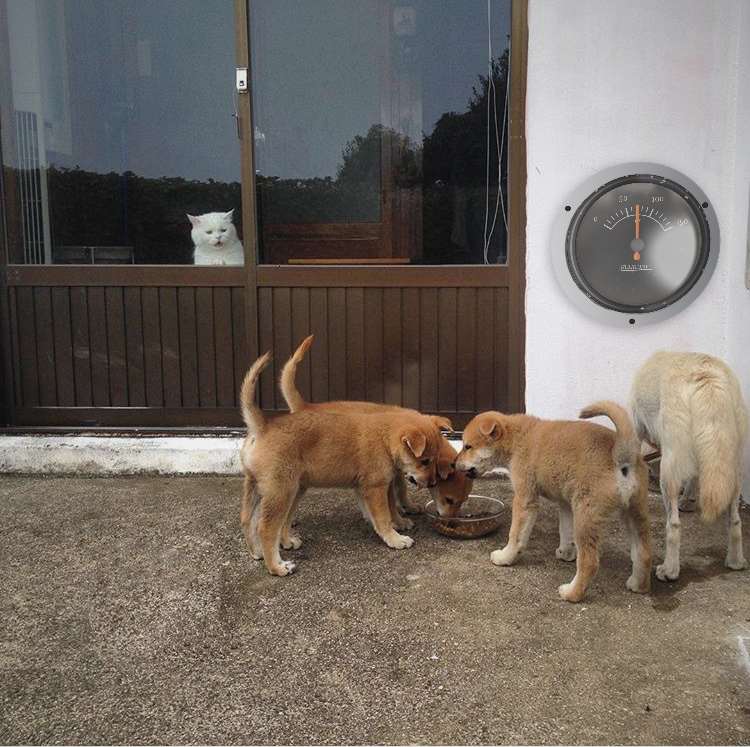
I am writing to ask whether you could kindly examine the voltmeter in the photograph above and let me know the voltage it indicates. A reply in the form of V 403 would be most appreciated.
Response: V 70
